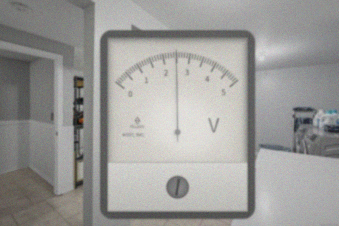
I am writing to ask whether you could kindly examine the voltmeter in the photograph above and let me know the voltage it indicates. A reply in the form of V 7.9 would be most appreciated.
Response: V 2.5
